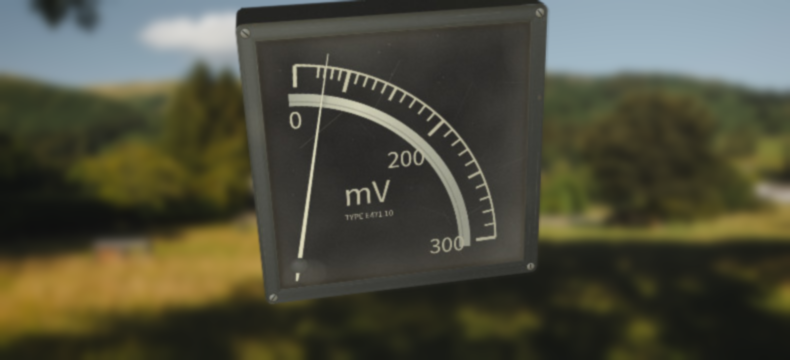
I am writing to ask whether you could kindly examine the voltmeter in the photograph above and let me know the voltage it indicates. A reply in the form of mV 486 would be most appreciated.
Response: mV 70
